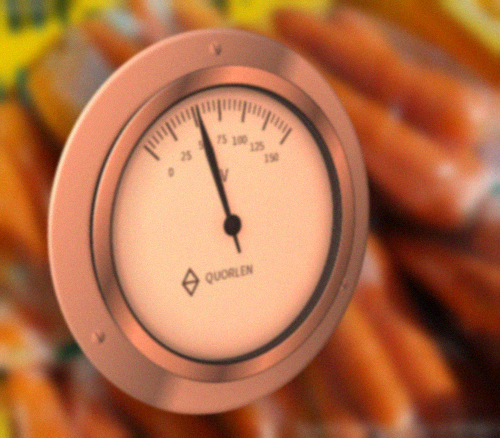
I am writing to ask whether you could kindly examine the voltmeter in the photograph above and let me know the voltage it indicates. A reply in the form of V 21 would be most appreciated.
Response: V 50
